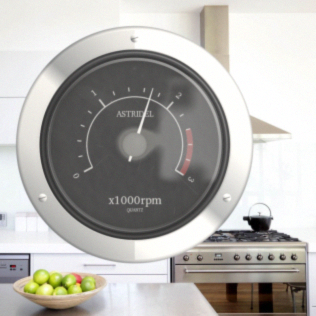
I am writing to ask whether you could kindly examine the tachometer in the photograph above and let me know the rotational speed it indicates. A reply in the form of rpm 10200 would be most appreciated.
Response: rpm 1700
